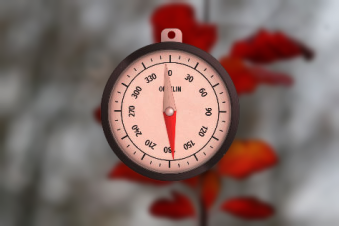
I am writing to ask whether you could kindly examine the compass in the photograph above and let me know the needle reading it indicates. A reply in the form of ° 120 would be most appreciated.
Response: ° 175
